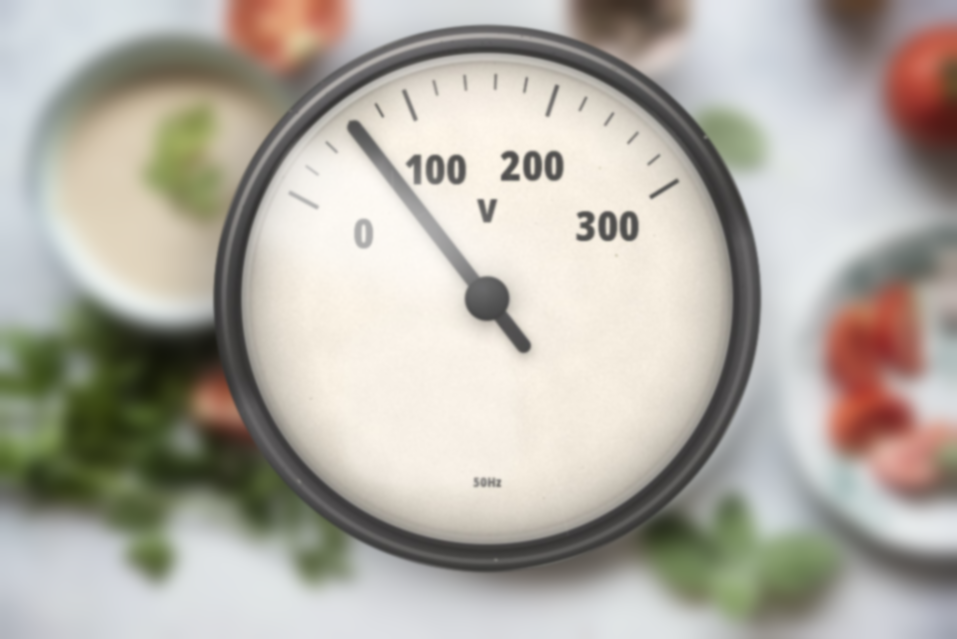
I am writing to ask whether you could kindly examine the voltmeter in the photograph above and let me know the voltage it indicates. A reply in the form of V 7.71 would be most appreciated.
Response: V 60
